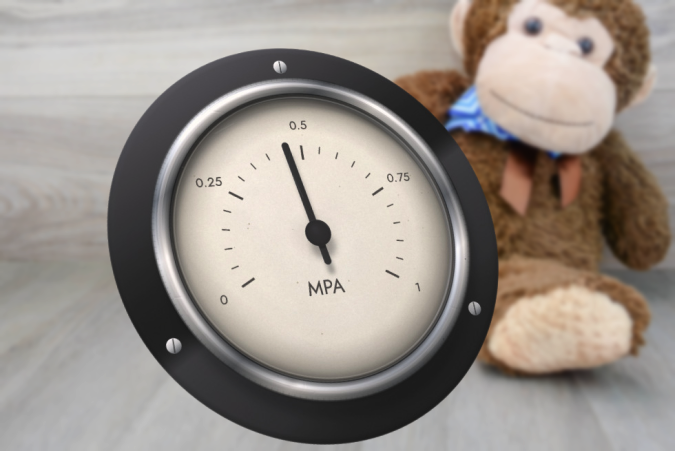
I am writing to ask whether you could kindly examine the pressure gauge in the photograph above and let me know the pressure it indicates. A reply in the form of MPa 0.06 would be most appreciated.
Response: MPa 0.45
